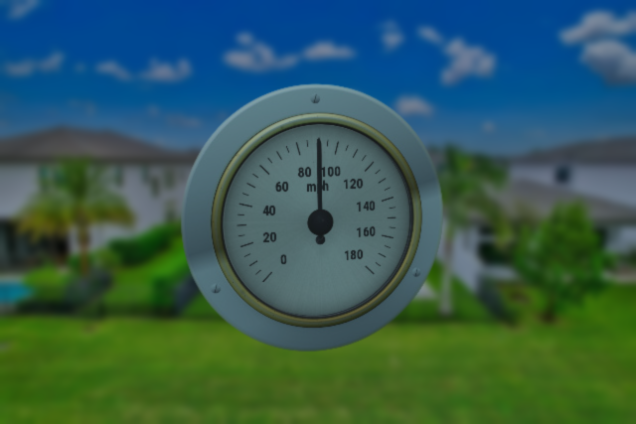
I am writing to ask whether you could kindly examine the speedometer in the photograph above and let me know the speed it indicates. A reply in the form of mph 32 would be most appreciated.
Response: mph 90
